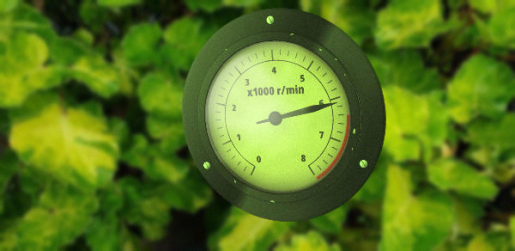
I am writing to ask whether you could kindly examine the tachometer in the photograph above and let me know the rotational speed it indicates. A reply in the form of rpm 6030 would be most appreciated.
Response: rpm 6100
